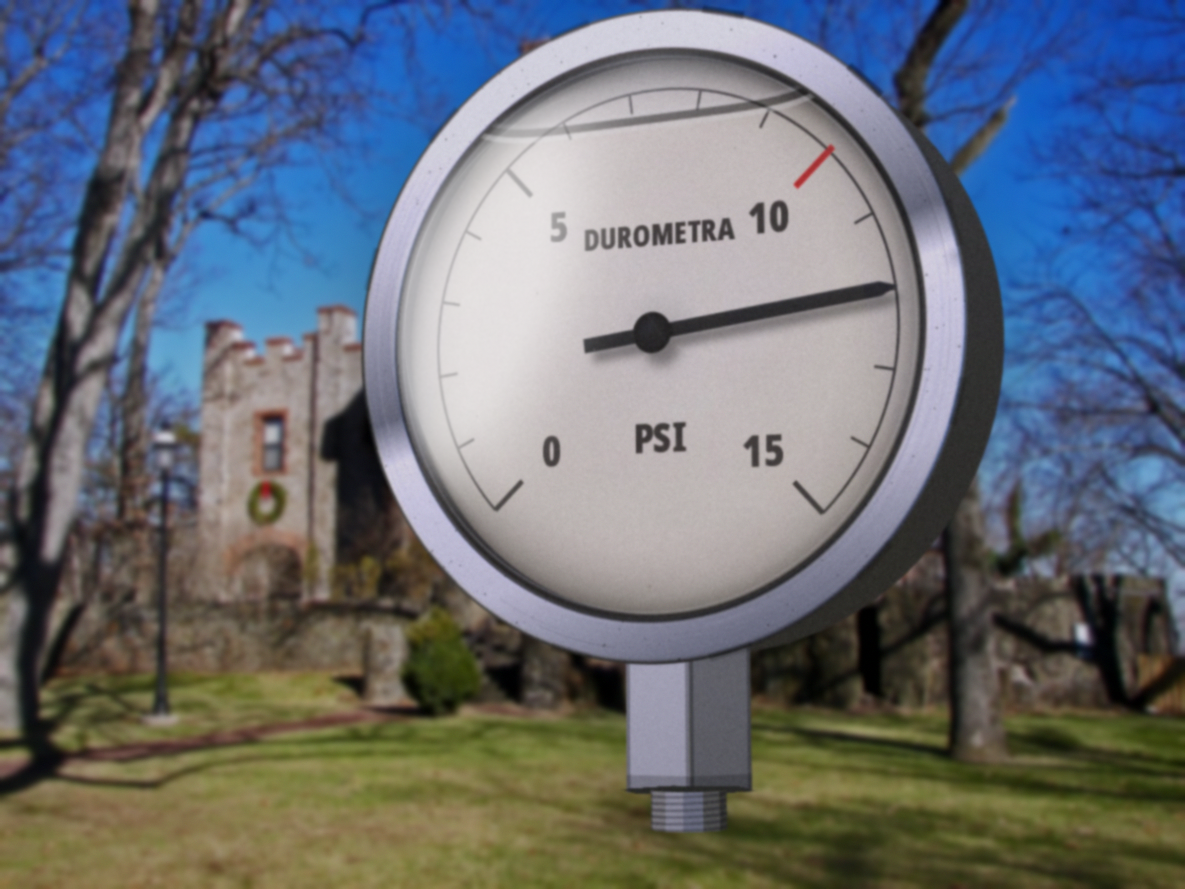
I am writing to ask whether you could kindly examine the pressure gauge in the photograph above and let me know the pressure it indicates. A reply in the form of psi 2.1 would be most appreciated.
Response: psi 12
